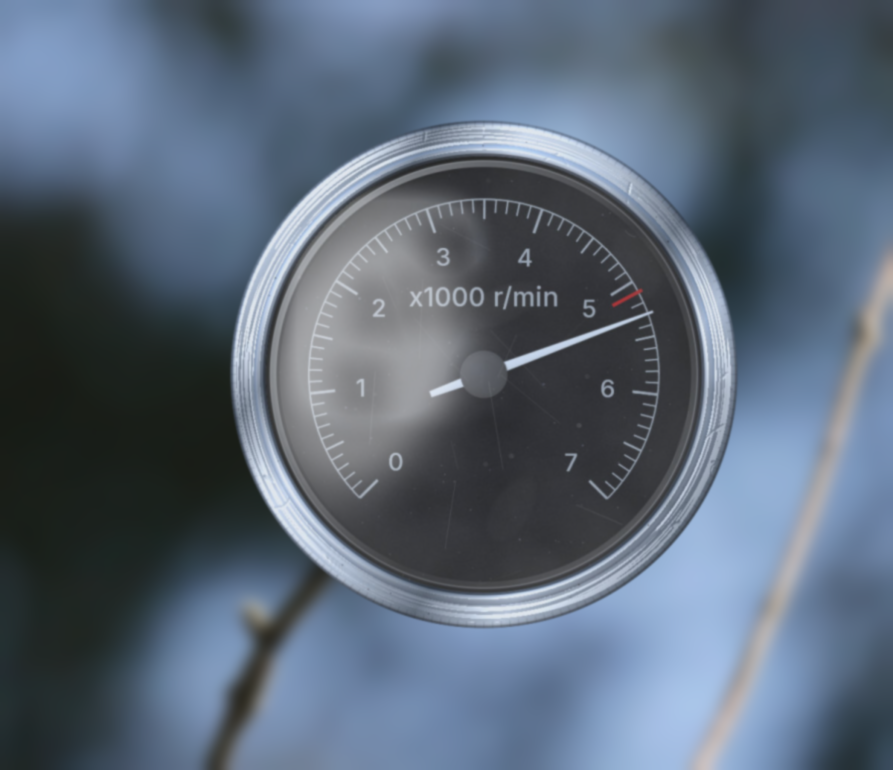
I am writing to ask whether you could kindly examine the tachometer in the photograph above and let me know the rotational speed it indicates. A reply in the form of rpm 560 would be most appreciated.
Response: rpm 5300
